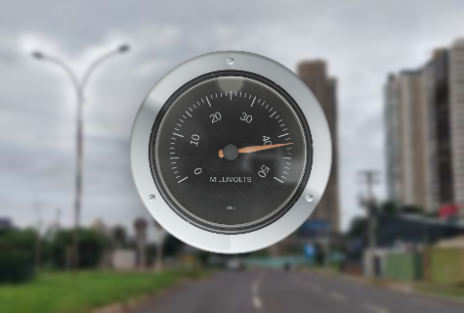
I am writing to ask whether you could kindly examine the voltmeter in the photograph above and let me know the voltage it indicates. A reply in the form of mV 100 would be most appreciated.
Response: mV 42
